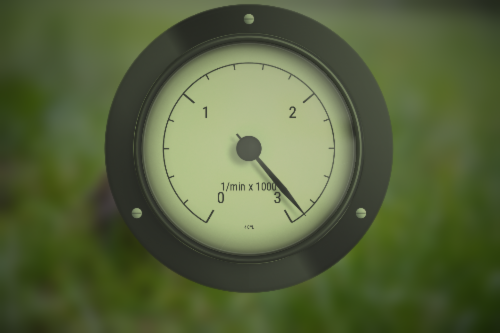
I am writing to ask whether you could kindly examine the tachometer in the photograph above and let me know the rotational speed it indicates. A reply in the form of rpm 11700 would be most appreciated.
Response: rpm 2900
